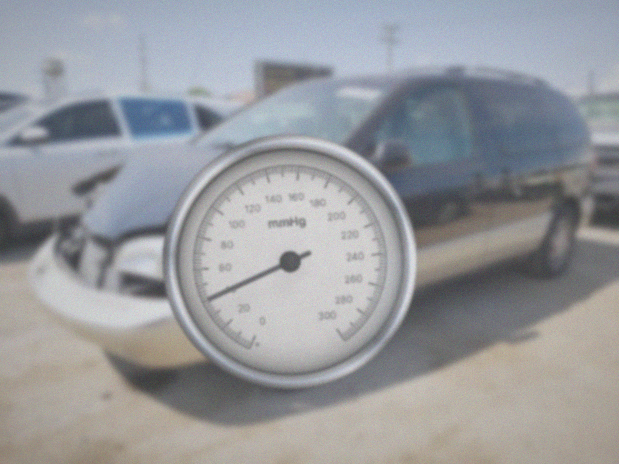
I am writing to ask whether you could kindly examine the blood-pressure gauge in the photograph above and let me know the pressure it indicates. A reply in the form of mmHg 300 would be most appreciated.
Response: mmHg 40
